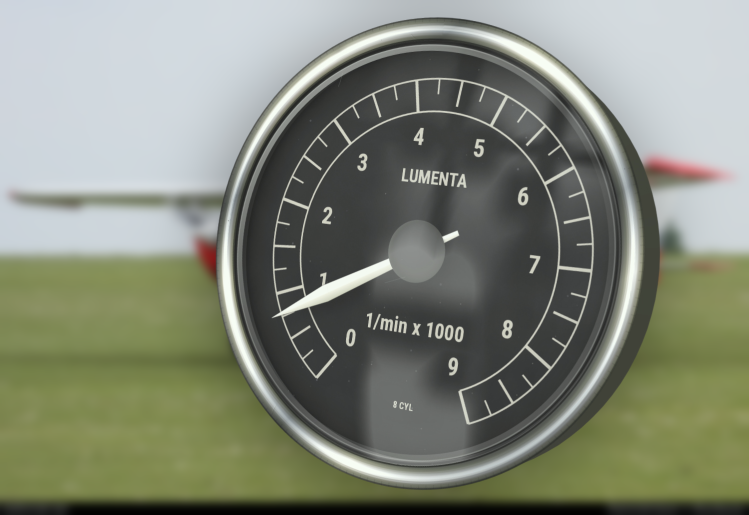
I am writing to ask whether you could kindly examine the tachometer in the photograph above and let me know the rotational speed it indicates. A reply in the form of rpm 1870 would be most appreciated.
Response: rpm 750
